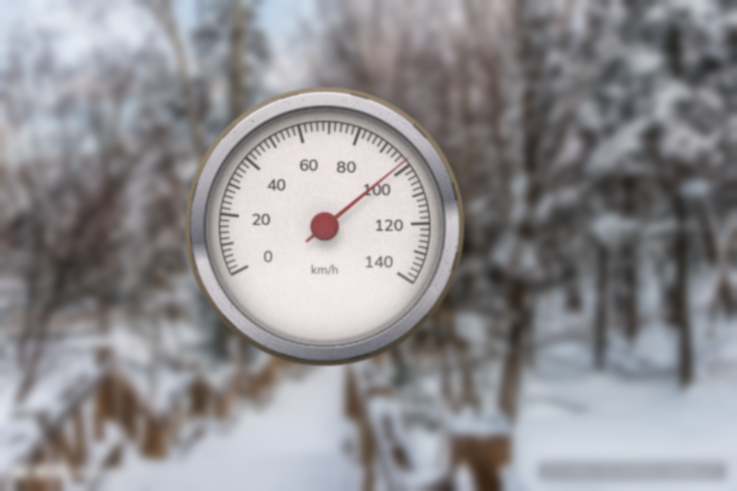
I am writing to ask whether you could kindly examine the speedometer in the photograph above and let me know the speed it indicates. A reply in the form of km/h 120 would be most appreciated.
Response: km/h 98
